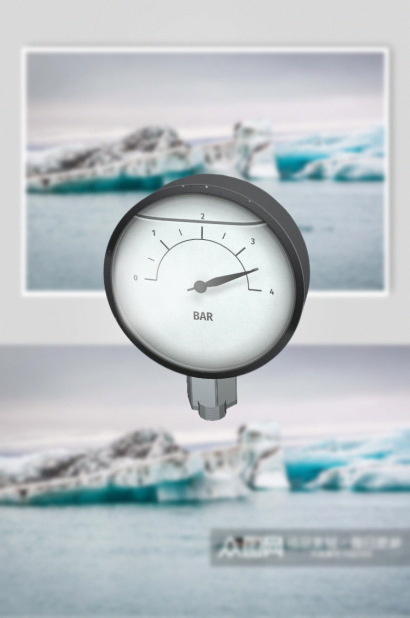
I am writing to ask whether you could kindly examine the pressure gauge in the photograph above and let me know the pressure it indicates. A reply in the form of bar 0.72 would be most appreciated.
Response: bar 3.5
